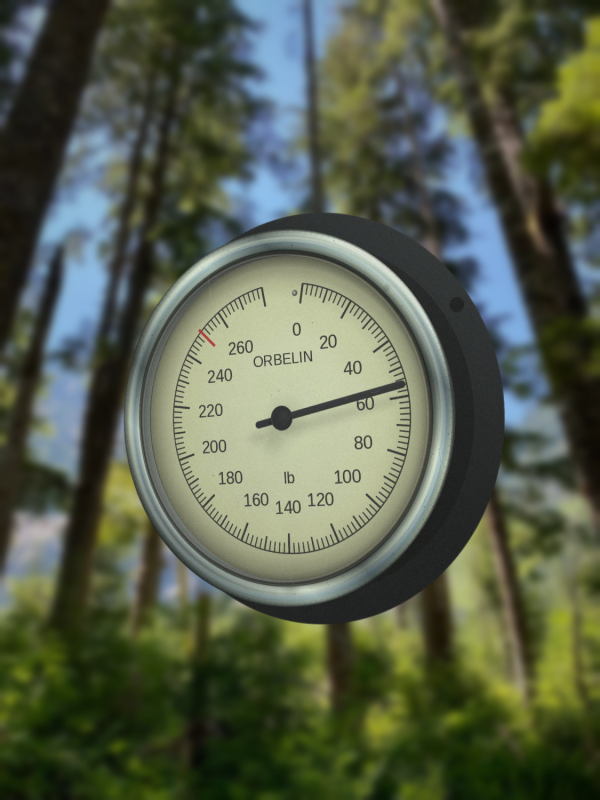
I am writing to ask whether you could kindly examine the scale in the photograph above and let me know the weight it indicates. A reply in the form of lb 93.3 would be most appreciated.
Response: lb 56
